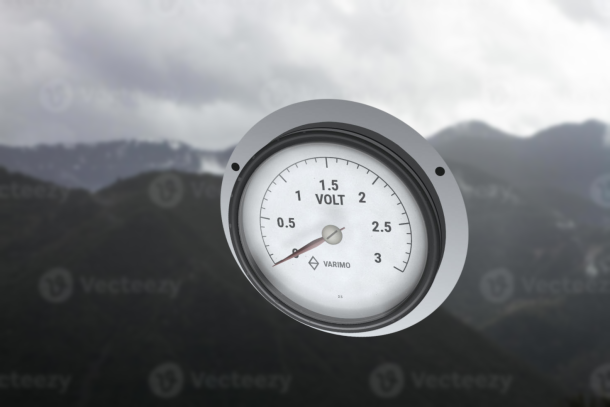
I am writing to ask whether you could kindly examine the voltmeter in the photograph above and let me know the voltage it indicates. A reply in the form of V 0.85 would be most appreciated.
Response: V 0
